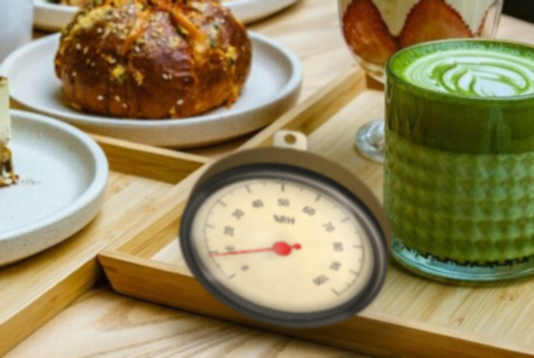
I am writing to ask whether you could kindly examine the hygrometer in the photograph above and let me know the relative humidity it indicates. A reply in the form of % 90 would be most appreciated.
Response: % 10
